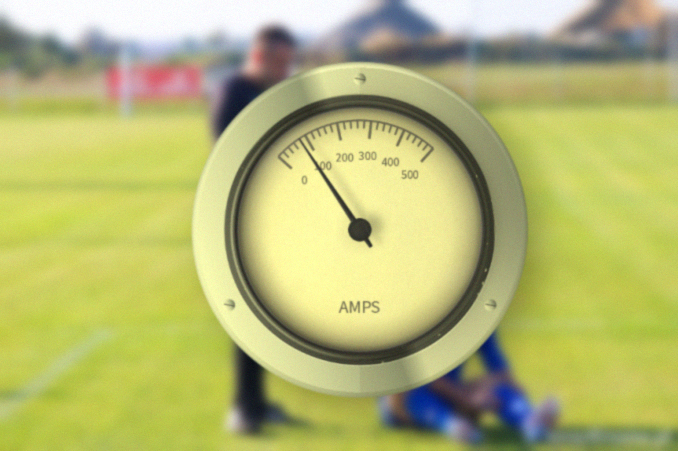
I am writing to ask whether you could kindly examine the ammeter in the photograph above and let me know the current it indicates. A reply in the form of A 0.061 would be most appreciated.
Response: A 80
